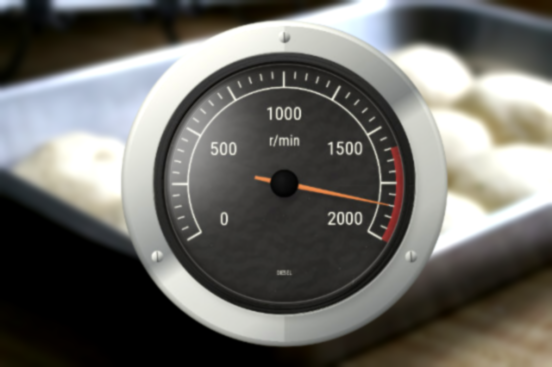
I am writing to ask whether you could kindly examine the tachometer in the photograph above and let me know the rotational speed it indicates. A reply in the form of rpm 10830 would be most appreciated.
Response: rpm 1850
